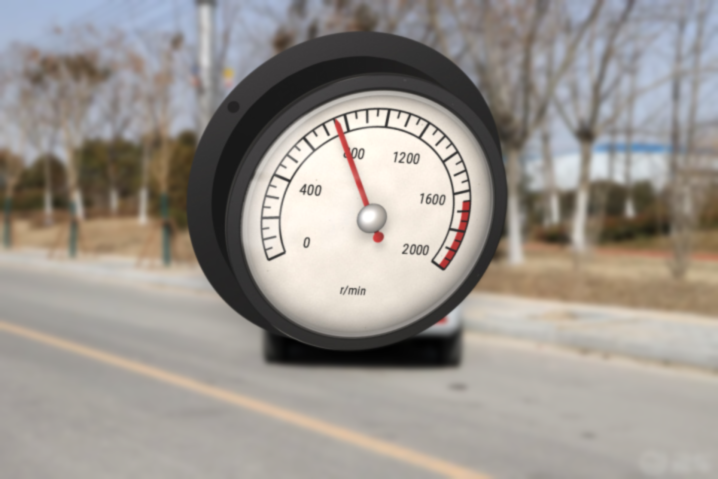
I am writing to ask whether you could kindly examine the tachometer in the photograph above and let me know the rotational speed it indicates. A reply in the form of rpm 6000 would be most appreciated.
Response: rpm 750
